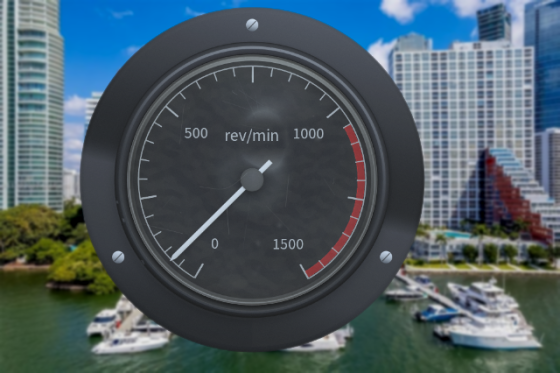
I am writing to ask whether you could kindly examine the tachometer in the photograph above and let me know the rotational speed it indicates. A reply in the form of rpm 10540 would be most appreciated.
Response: rpm 75
